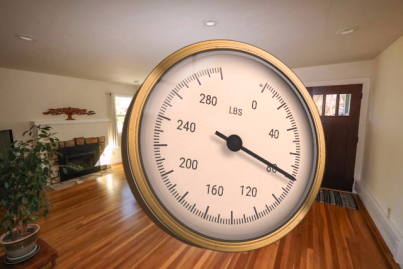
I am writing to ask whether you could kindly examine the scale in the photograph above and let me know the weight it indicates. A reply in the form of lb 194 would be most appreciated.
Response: lb 80
